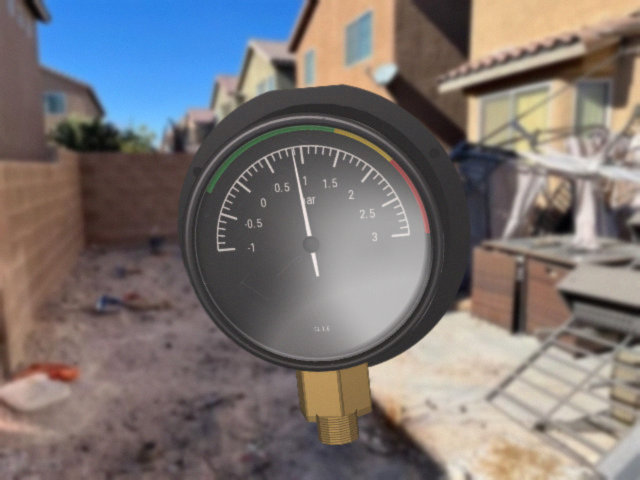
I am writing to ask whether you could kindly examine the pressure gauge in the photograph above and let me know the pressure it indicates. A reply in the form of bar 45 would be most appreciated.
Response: bar 0.9
